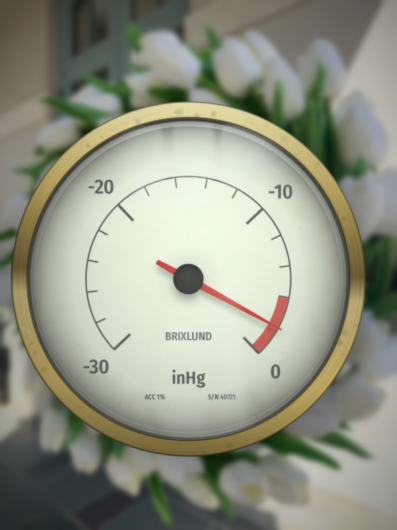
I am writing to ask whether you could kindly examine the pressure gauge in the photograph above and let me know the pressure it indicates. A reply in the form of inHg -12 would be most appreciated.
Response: inHg -2
